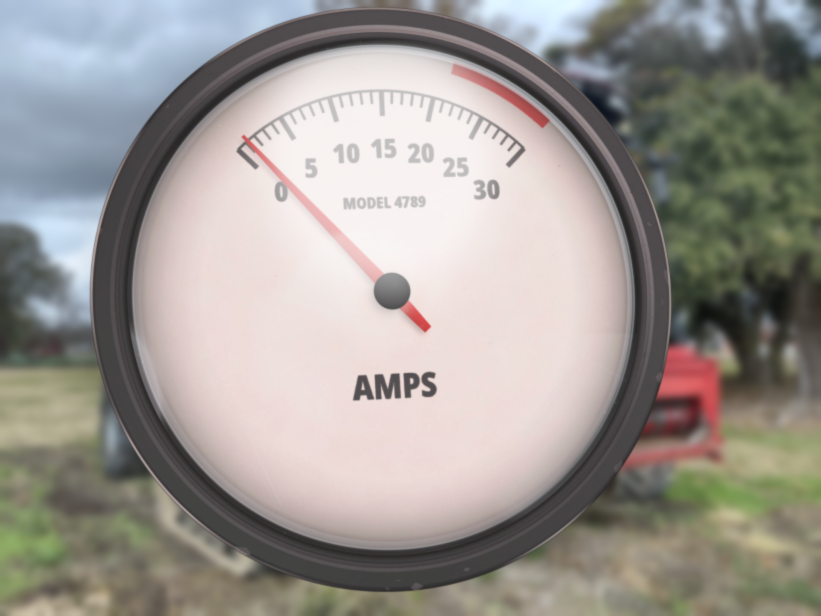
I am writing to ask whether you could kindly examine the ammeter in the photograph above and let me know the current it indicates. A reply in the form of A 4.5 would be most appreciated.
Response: A 1
